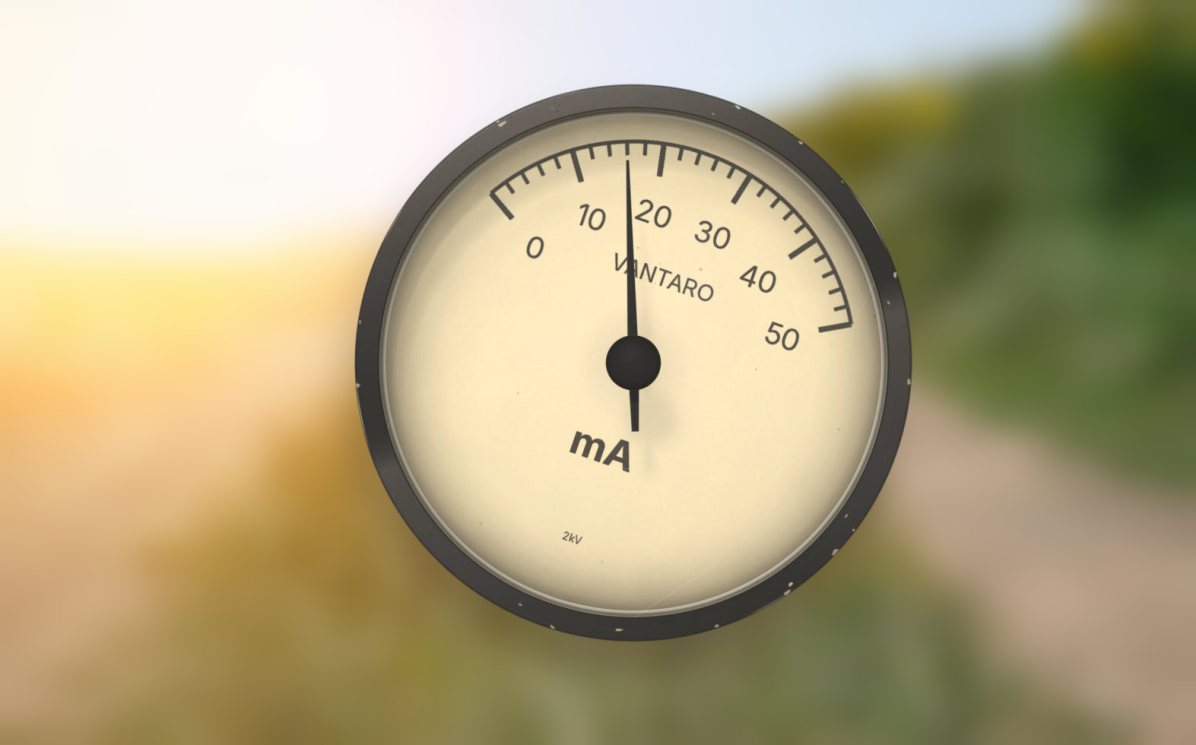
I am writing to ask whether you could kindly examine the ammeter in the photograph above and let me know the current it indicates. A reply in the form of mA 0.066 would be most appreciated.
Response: mA 16
